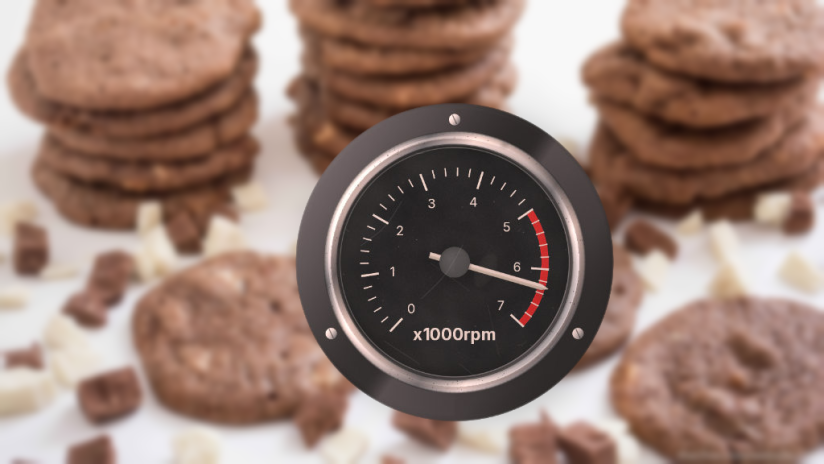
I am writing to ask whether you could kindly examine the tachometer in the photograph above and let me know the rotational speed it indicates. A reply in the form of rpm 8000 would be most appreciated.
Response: rpm 6300
